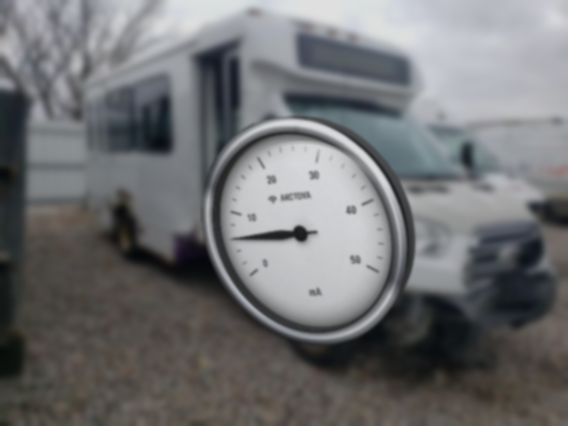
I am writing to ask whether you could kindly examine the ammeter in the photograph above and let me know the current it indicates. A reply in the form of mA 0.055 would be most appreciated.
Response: mA 6
